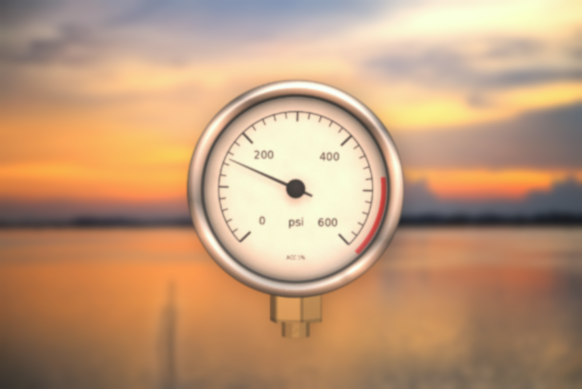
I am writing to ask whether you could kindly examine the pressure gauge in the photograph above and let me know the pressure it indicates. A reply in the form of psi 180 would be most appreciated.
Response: psi 150
